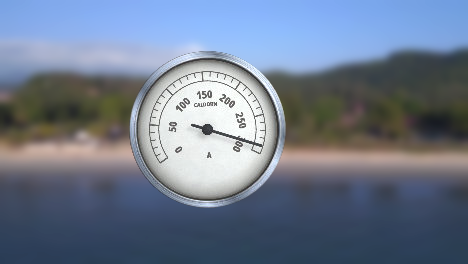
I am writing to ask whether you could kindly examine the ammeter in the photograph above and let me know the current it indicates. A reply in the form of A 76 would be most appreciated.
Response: A 290
